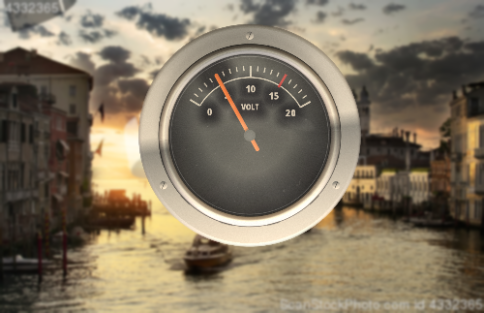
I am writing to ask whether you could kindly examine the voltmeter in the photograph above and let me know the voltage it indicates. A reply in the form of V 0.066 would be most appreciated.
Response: V 5
